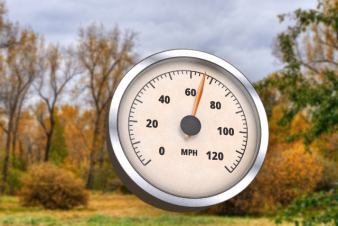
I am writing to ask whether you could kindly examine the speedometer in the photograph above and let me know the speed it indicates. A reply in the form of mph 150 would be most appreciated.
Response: mph 66
